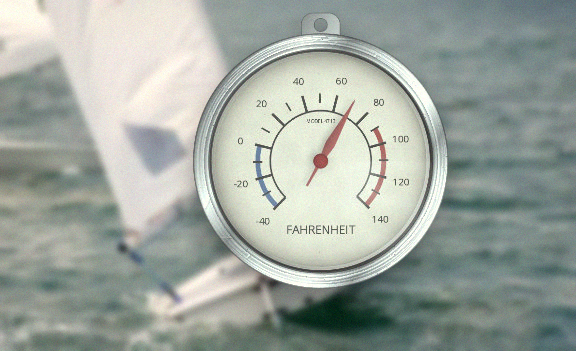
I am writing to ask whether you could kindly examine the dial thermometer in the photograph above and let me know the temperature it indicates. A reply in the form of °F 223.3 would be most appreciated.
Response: °F 70
